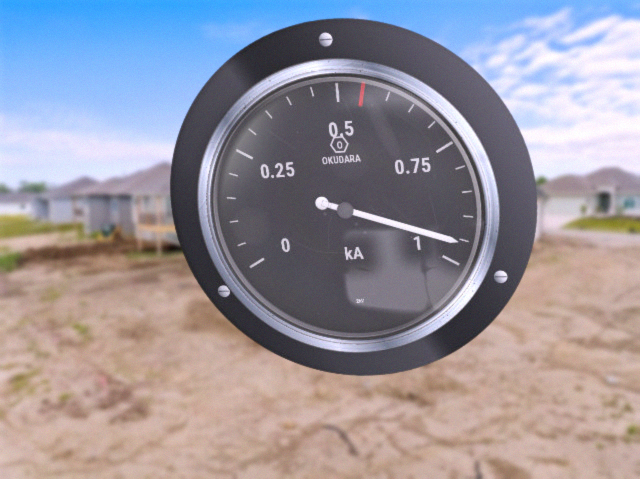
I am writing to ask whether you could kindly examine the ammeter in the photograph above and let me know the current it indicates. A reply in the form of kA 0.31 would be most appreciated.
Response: kA 0.95
